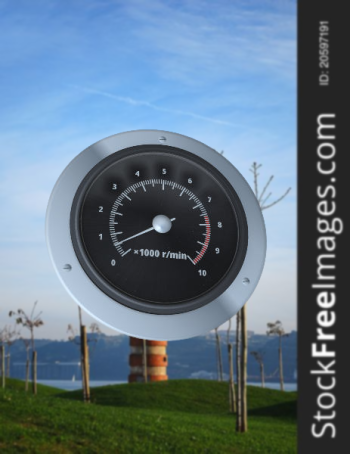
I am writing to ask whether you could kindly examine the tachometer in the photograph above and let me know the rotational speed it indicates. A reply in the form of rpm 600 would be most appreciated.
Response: rpm 500
